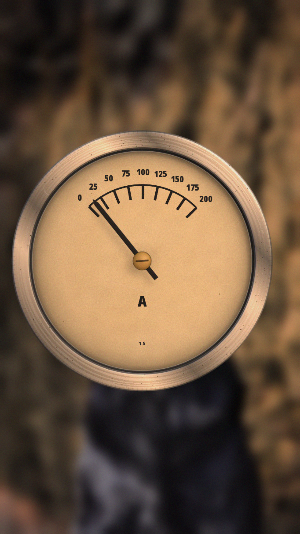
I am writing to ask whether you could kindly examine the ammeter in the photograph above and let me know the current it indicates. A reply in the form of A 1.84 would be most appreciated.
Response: A 12.5
